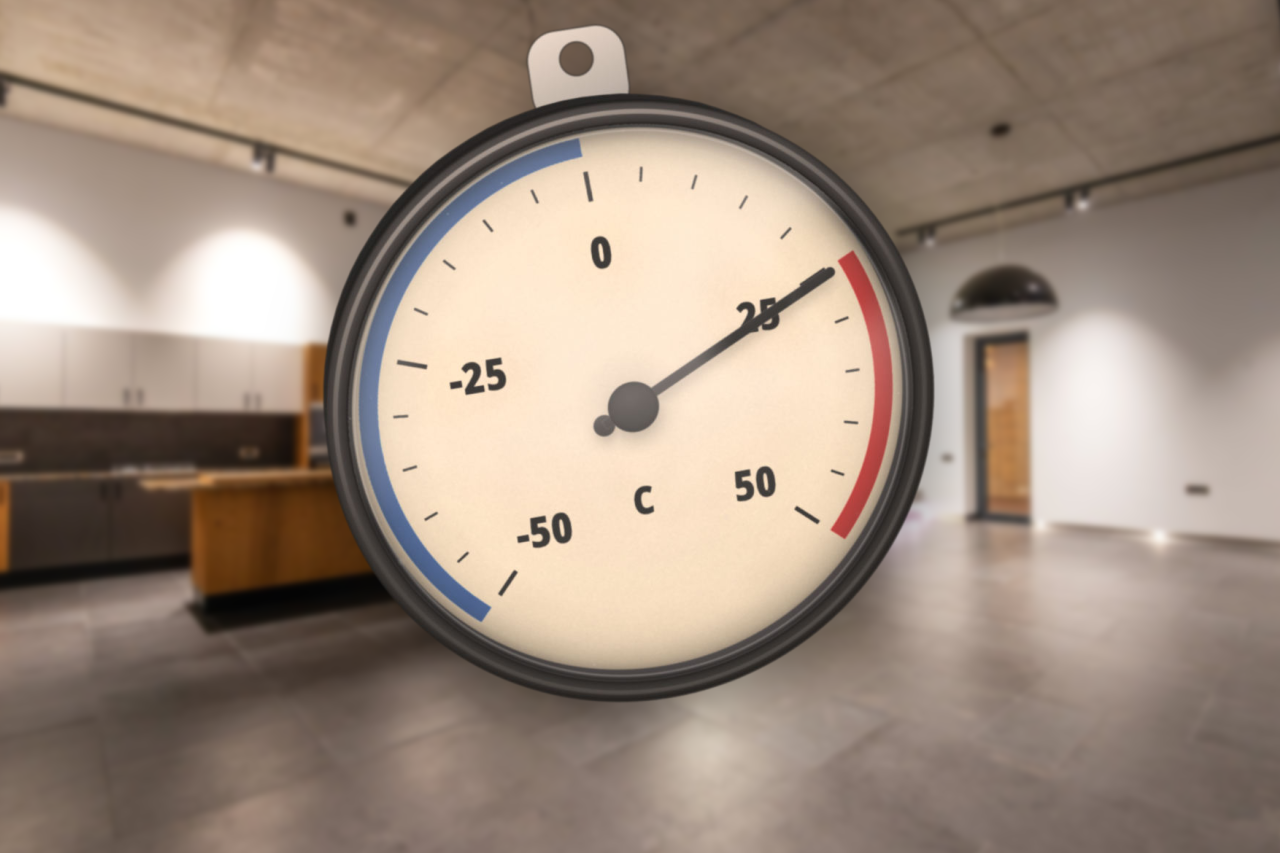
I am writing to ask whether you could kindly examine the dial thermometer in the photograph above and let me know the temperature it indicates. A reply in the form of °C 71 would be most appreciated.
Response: °C 25
